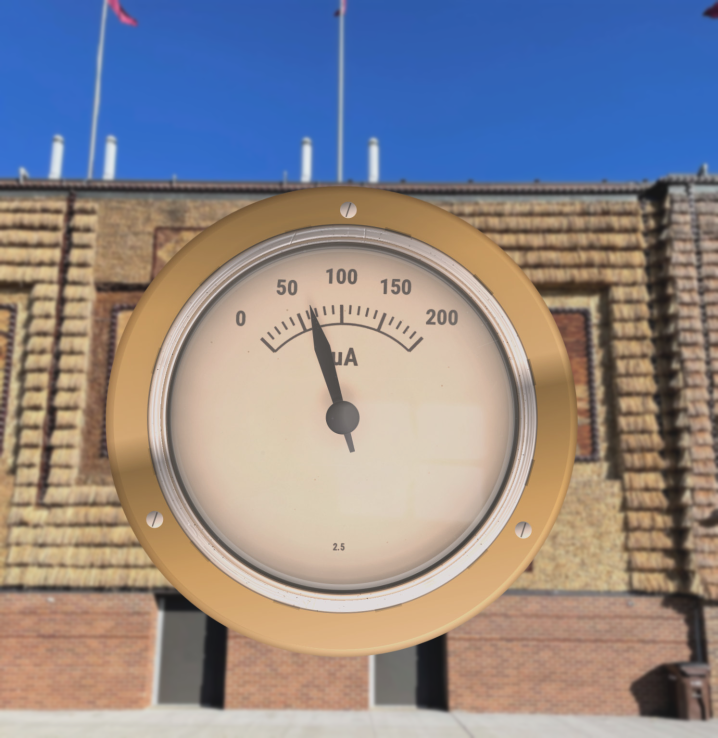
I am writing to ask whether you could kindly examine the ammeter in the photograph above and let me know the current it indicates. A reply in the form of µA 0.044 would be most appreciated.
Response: µA 65
